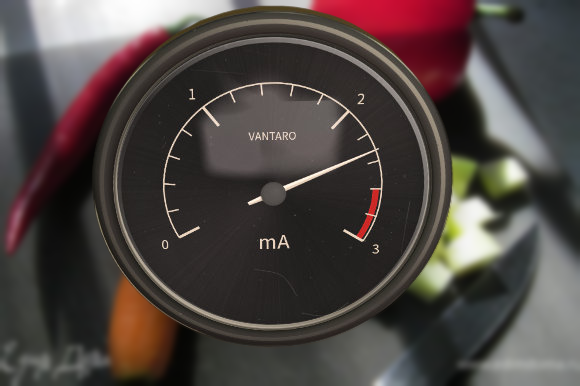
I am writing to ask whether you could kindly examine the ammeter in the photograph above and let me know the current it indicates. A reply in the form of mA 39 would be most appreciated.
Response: mA 2.3
